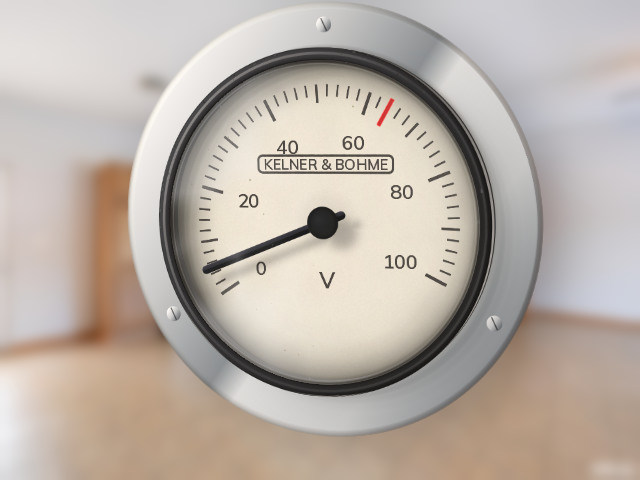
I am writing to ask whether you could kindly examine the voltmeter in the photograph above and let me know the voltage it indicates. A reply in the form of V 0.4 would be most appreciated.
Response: V 5
